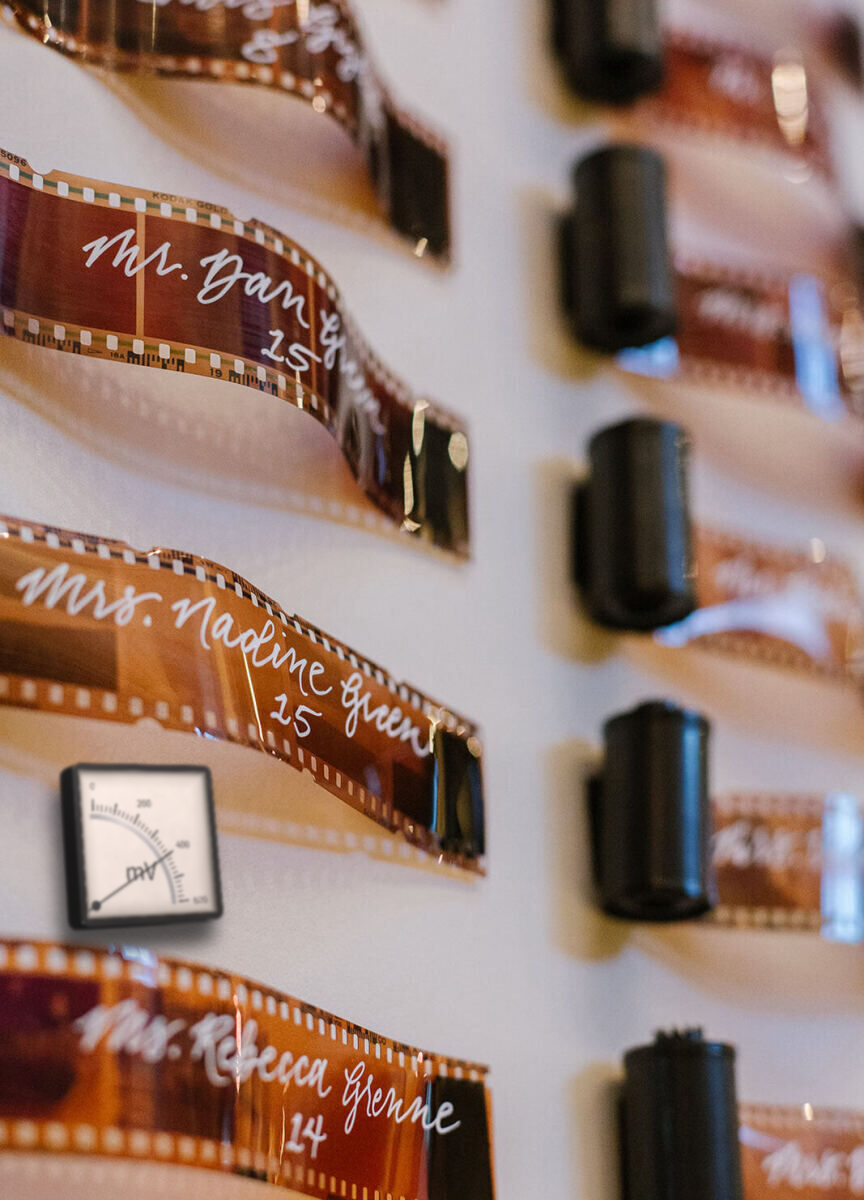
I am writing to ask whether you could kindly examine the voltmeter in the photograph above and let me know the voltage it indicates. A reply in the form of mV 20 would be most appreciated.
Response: mV 400
